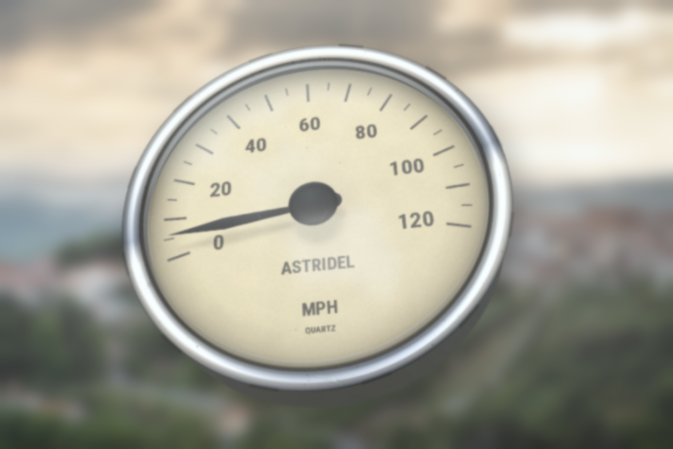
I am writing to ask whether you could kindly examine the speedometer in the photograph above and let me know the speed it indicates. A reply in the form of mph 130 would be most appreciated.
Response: mph 5
